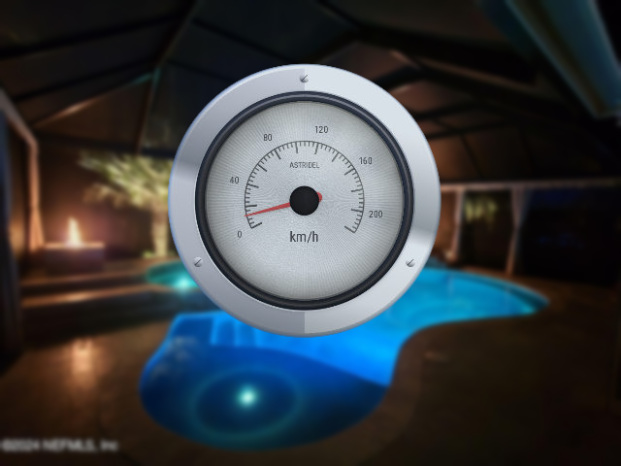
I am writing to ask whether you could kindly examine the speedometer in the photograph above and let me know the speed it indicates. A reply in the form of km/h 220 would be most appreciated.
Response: km/h 12
